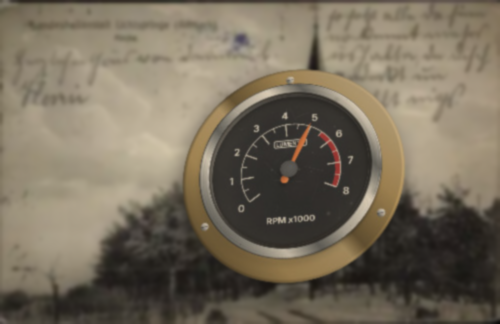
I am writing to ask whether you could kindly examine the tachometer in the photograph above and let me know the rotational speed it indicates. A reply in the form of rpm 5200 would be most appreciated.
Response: rpm 5000
